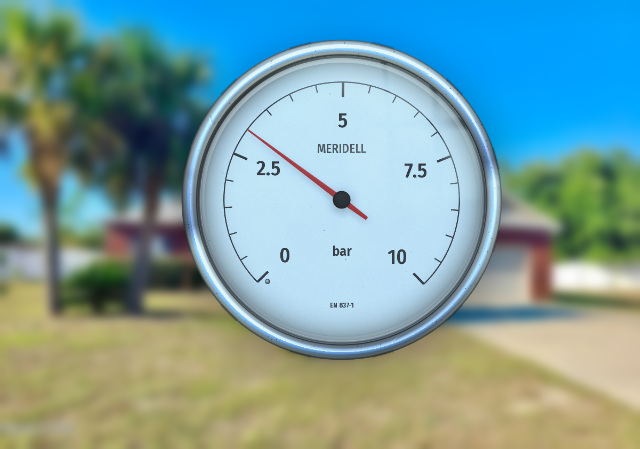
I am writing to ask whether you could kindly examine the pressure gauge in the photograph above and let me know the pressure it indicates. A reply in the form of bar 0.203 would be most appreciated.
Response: bar 3
